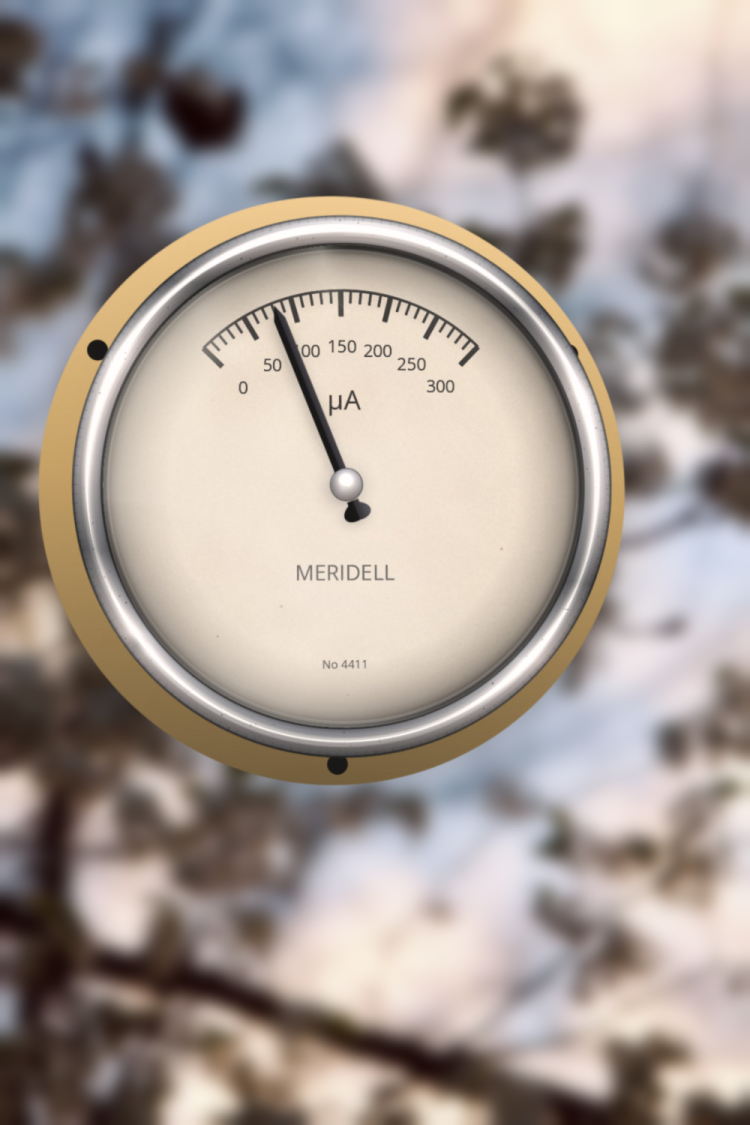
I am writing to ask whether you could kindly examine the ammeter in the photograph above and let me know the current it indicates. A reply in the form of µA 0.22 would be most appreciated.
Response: µA 80
